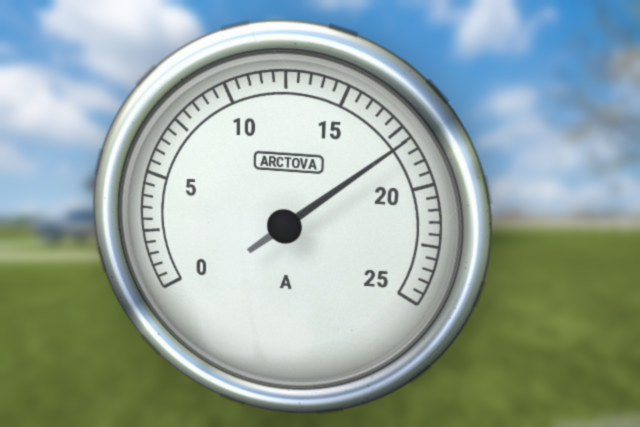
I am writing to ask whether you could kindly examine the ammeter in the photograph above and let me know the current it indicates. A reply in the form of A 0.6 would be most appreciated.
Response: A 18
